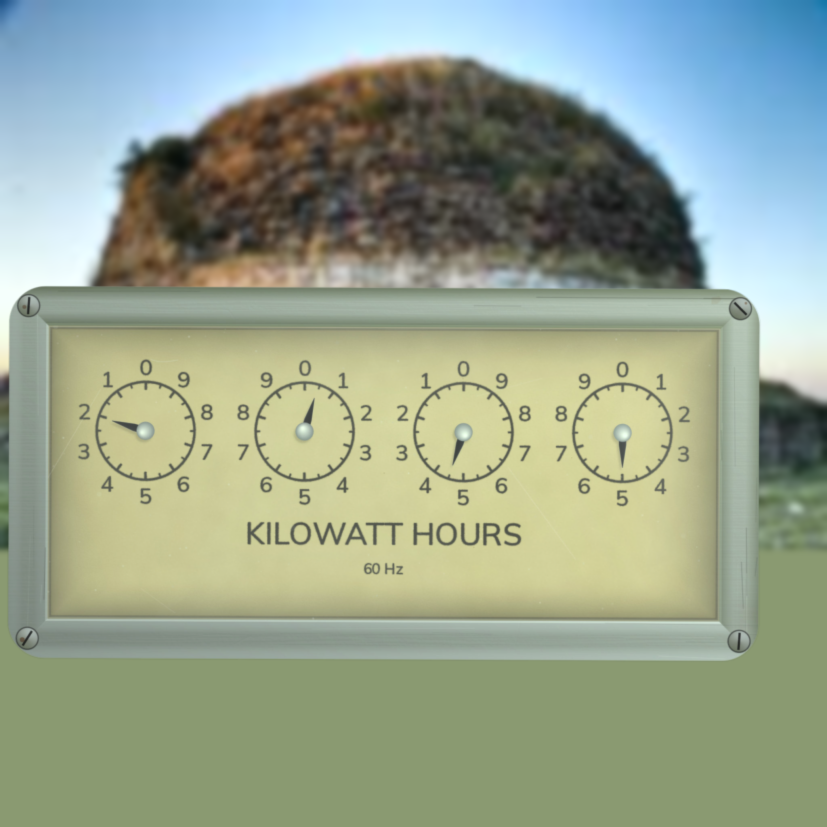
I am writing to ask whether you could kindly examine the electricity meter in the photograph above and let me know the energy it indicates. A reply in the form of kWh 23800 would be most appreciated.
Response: kWh 2045
